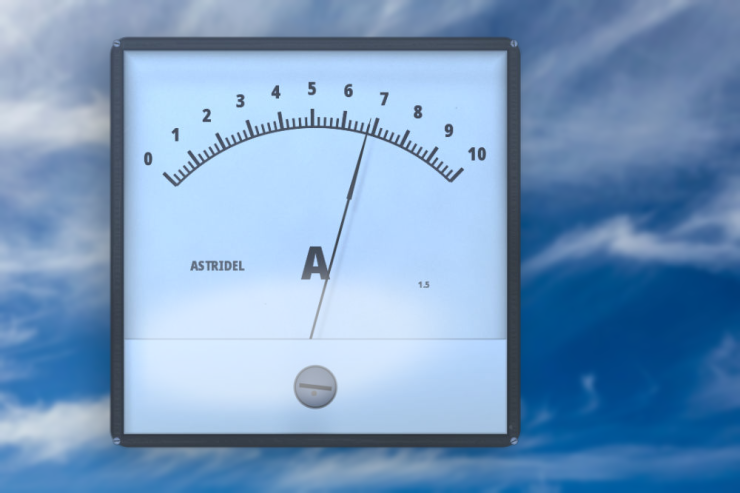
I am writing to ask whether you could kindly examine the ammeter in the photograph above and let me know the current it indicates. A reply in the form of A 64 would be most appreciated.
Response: A 6.8
